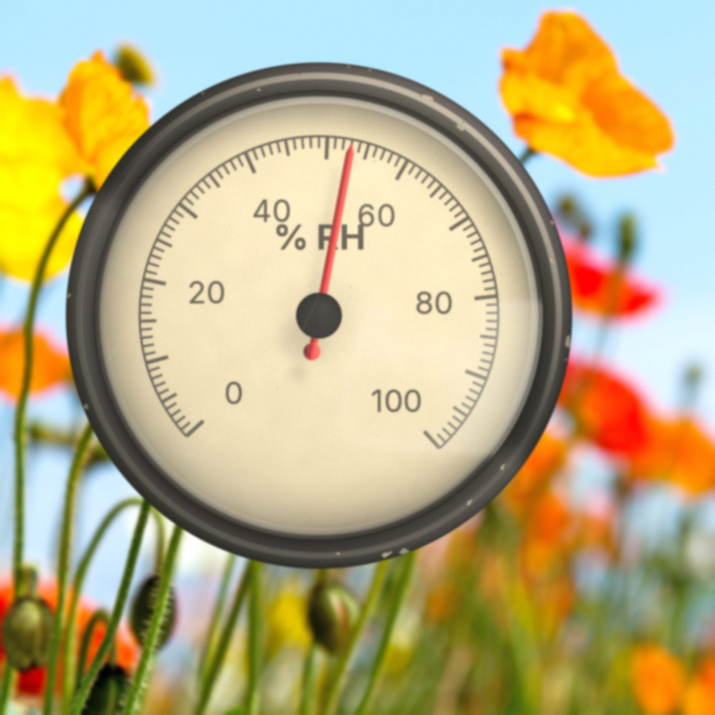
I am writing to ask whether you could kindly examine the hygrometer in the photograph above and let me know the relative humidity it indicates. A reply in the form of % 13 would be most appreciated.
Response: % 53
